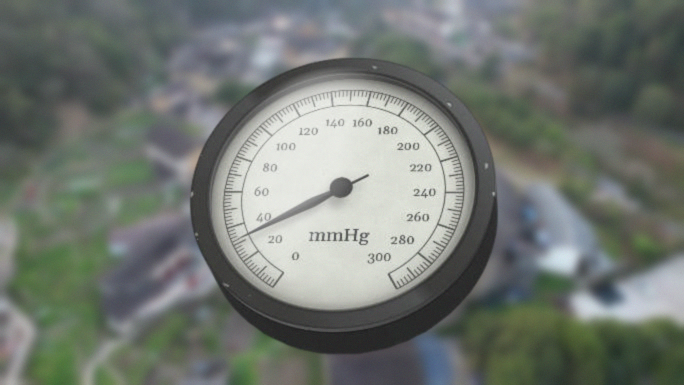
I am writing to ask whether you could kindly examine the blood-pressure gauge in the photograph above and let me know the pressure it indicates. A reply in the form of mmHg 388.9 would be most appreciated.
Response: mmHg 30
